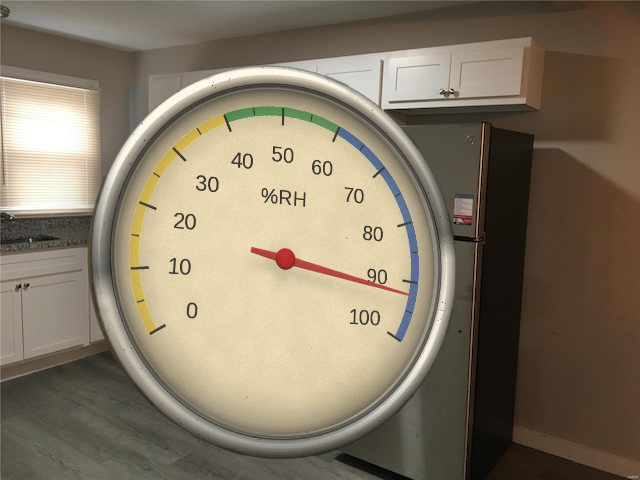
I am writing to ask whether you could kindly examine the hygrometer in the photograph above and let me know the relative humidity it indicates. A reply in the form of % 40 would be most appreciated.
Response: % 92.5
